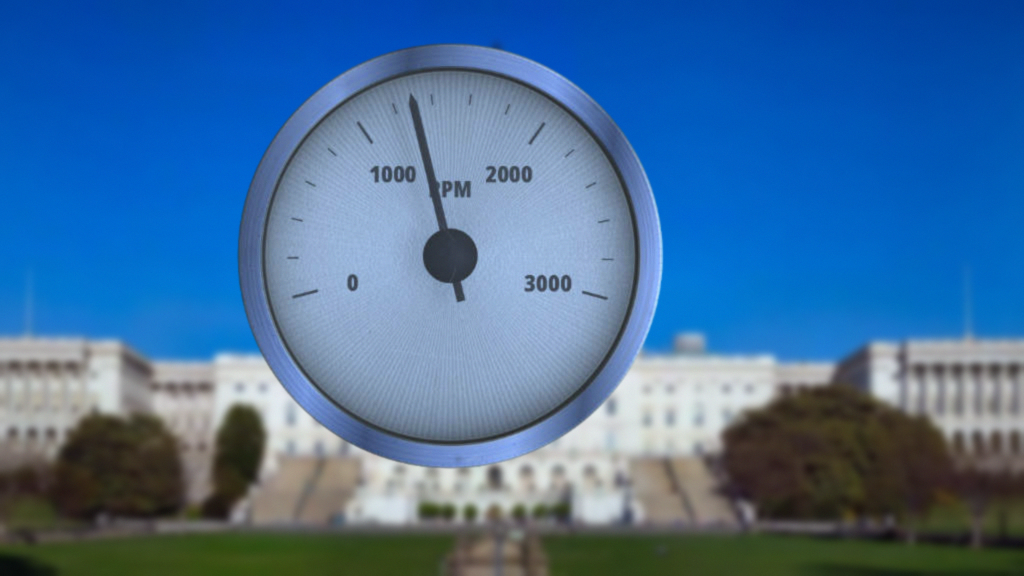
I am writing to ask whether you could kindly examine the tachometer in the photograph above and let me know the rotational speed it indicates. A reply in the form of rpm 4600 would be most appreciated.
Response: rpm 1300
